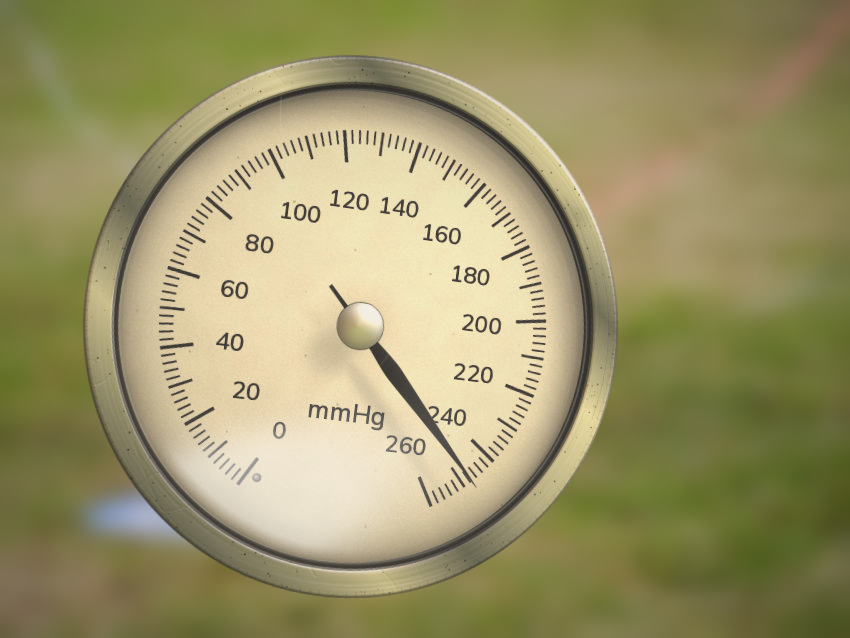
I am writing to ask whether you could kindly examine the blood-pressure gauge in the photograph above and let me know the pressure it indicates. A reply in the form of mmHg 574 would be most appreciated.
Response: mmHg 248
